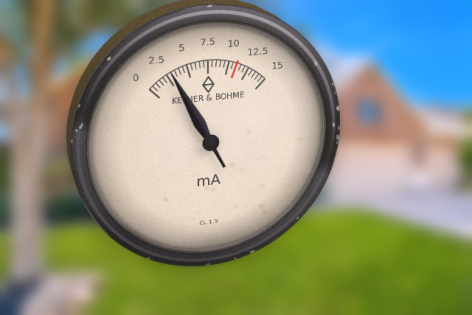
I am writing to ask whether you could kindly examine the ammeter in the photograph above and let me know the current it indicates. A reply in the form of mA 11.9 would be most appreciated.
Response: mA 3
